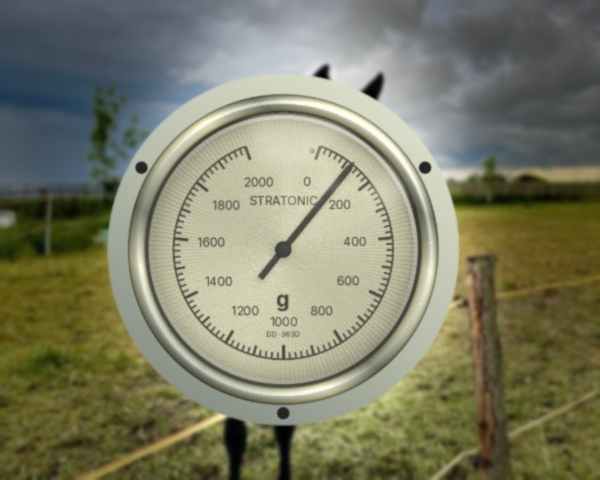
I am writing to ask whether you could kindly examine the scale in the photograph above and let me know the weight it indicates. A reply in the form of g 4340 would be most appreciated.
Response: g 120
